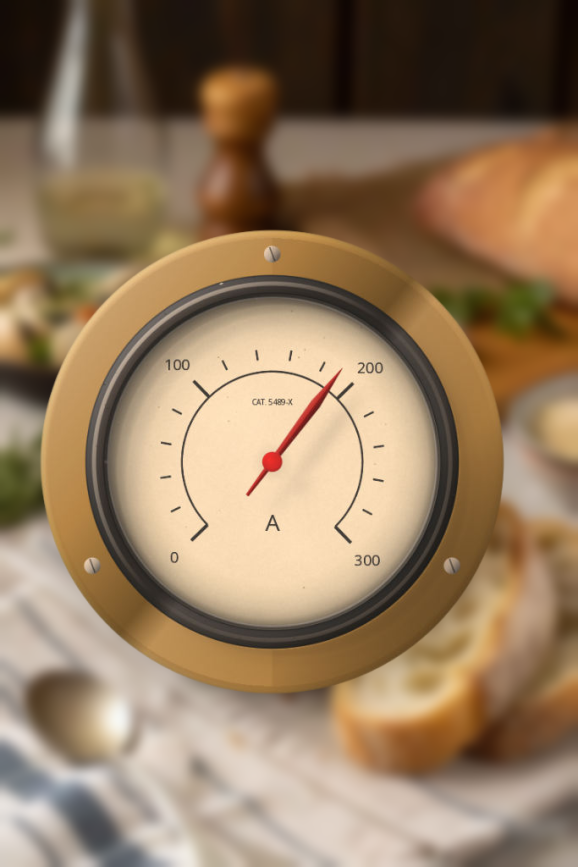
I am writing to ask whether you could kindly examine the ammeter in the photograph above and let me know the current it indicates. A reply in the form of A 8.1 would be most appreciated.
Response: A 190
